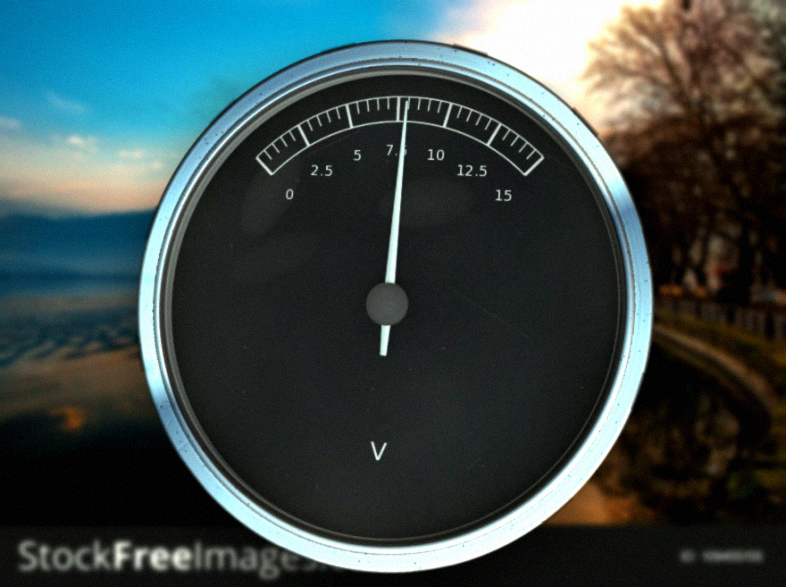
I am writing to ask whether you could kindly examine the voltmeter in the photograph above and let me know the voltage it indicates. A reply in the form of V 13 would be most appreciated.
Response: V 8
